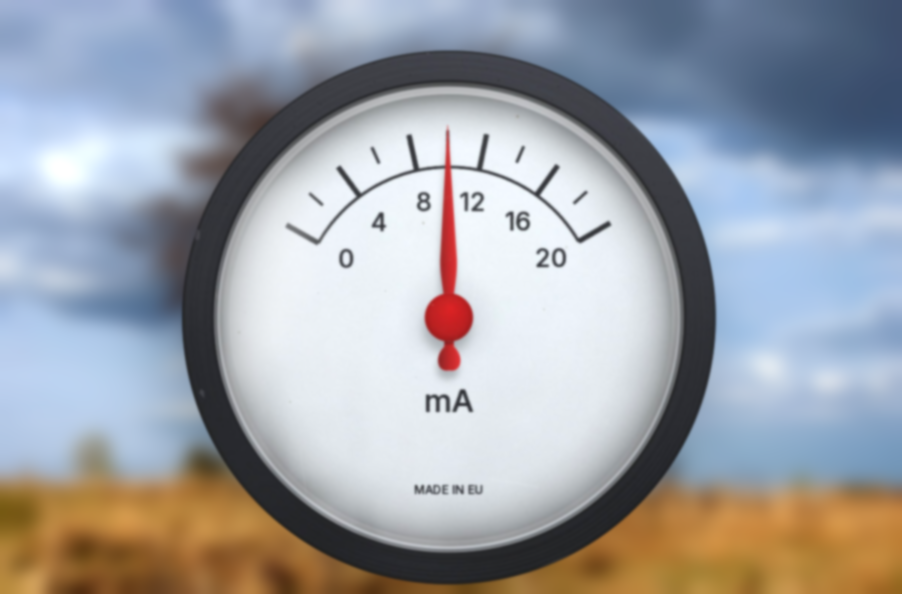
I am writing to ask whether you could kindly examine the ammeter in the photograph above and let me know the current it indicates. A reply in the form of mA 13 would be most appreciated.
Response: mA 10
